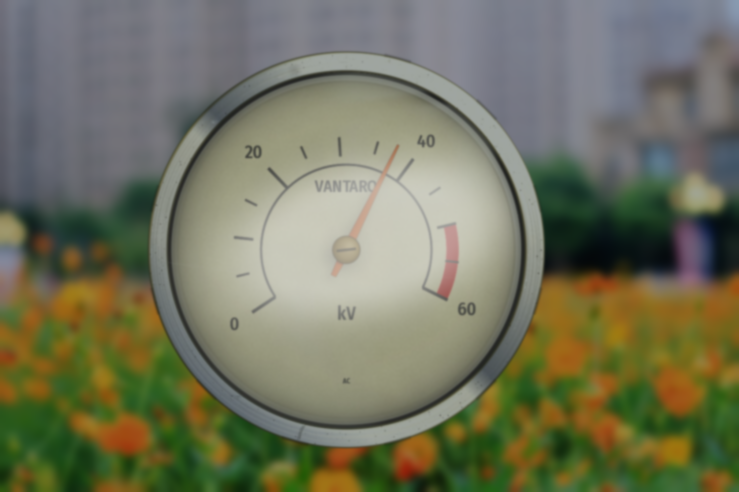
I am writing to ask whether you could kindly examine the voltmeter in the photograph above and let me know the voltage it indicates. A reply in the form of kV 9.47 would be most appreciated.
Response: kV 37.5
